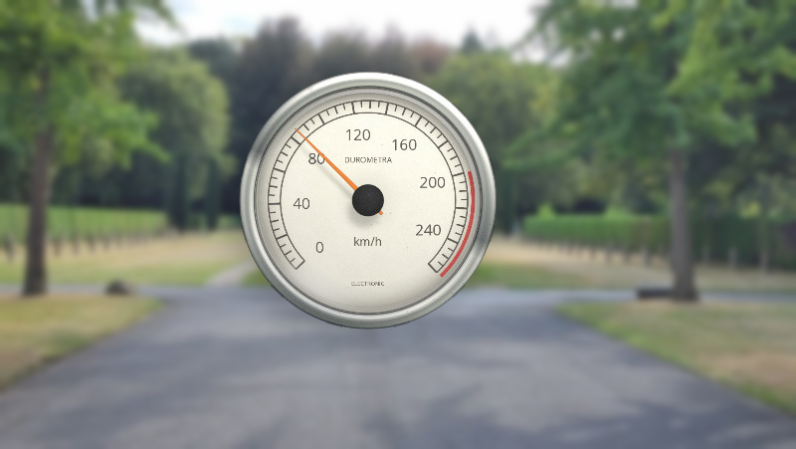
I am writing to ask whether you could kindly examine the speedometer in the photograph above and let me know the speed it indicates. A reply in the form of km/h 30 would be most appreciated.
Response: km/h 85
